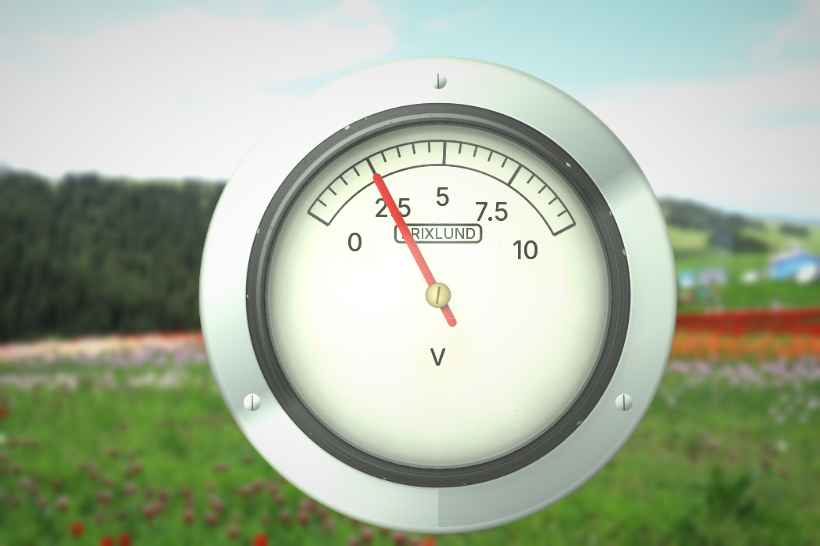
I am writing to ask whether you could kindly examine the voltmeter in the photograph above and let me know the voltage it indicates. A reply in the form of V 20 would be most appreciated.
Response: V 2.5
